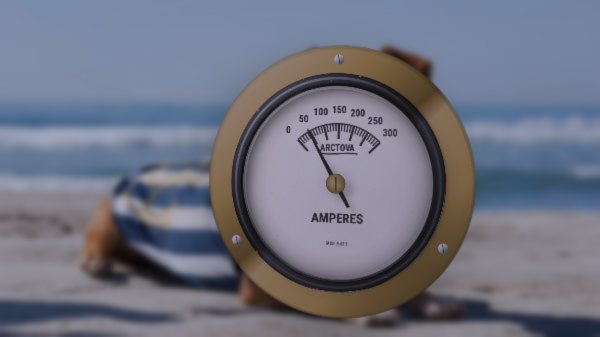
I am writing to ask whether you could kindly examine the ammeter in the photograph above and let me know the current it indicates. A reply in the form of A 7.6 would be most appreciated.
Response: A 50
